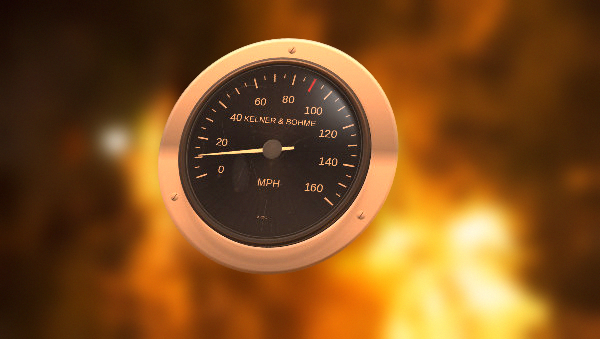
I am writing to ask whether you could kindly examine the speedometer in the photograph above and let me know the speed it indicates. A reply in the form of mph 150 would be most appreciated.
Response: mph 10
